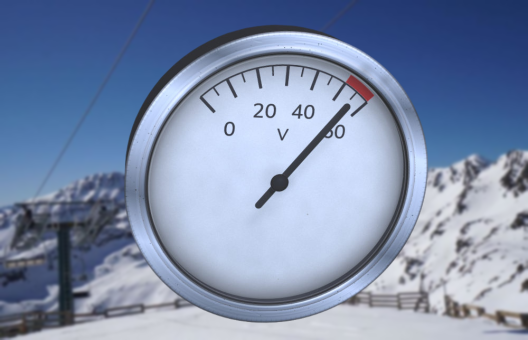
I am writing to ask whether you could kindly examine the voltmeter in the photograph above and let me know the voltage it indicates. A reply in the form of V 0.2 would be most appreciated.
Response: V 55
